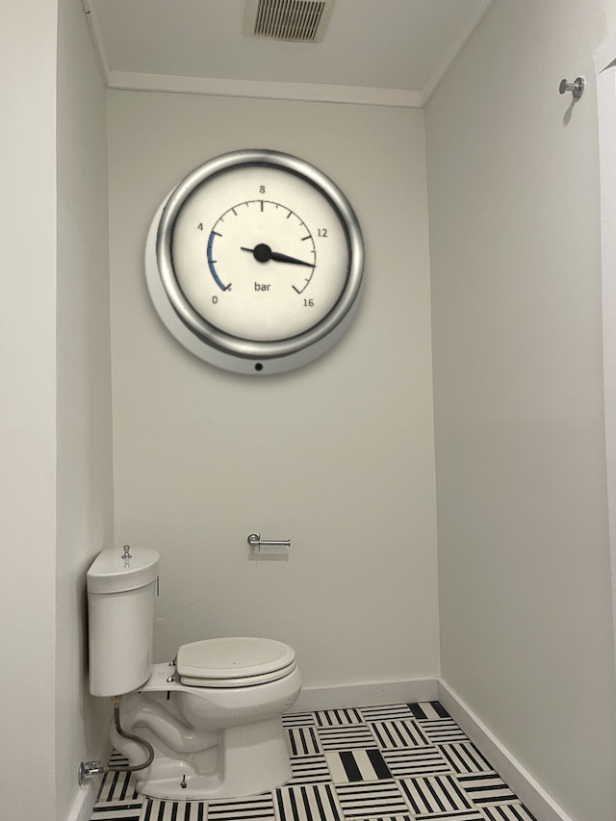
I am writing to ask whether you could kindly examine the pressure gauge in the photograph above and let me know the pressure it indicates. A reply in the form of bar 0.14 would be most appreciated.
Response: bar 14
